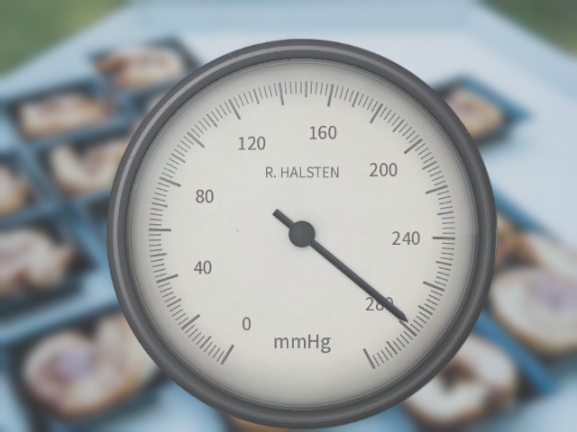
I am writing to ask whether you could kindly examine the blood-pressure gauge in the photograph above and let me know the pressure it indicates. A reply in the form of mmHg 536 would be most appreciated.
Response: mmHg 278
